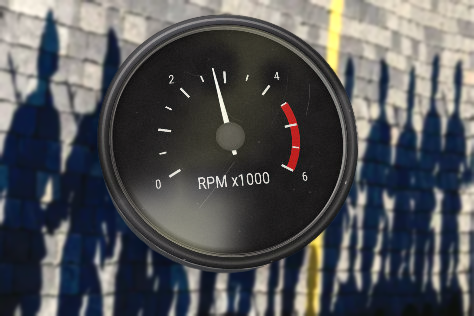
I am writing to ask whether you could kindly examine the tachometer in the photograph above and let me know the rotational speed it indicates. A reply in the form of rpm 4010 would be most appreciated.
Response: rpm 2750
